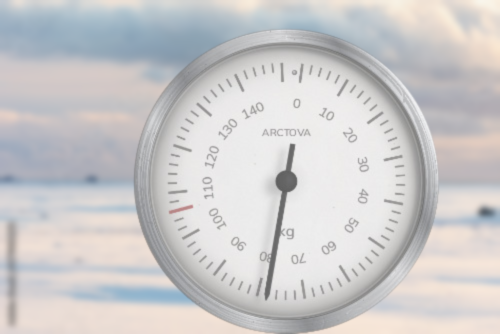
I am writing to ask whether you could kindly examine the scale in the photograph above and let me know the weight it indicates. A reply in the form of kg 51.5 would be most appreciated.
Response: kg 78
